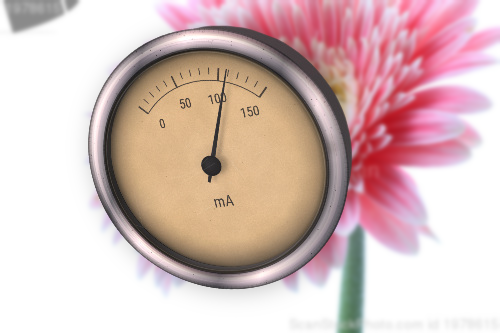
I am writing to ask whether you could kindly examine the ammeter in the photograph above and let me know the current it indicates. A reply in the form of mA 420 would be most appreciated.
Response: mA 110
